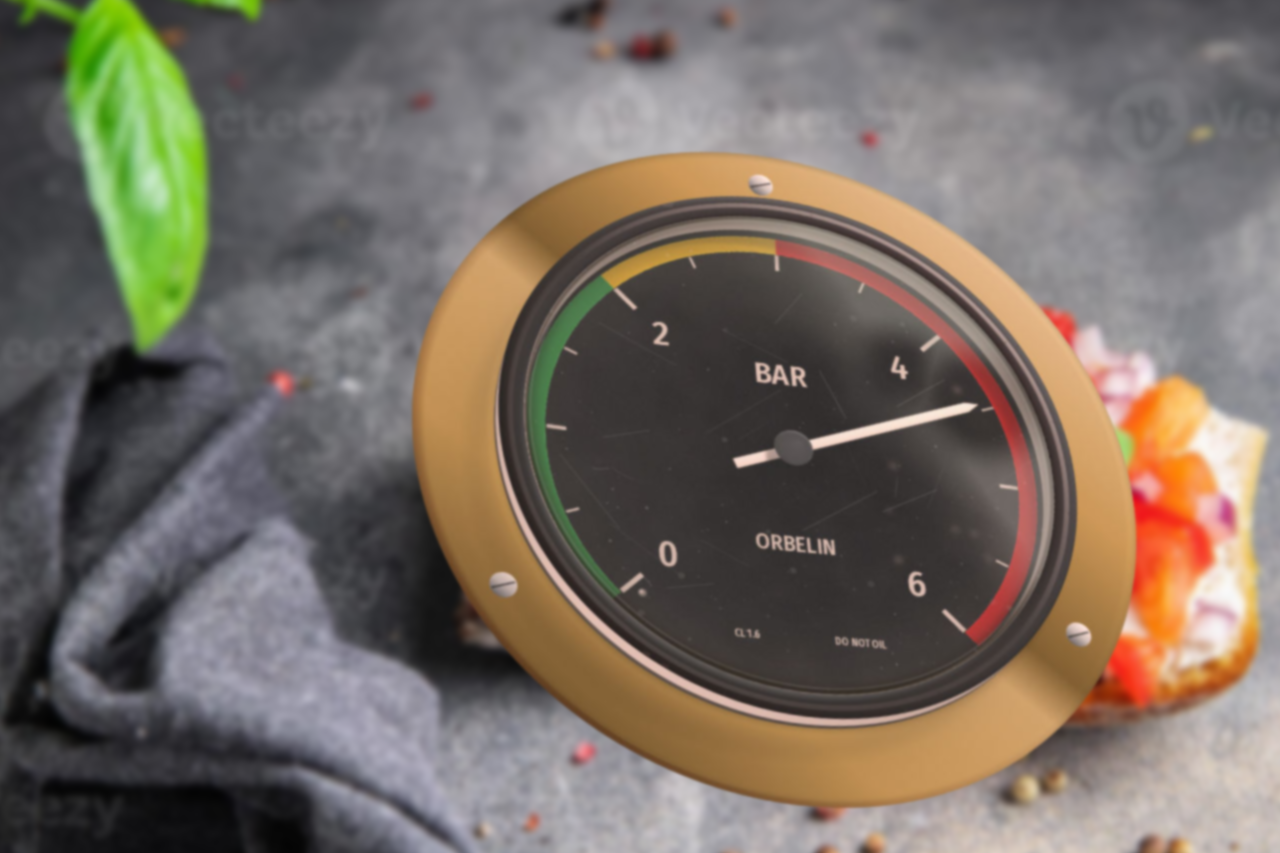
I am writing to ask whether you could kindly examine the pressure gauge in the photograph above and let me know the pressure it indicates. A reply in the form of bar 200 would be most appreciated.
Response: bar 4.5
